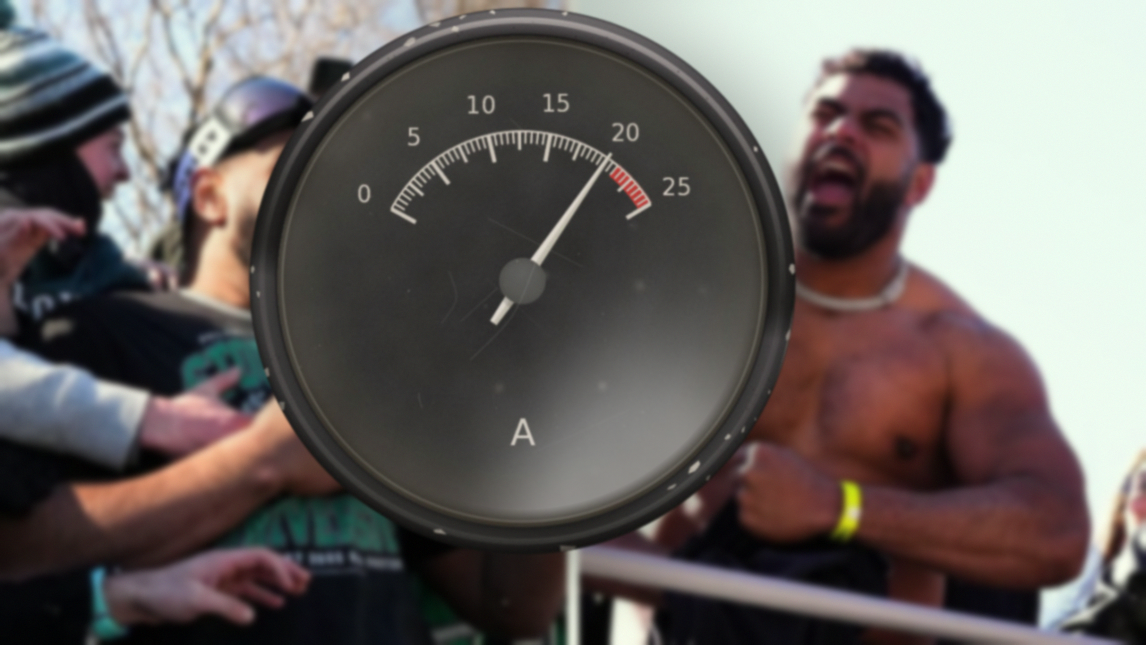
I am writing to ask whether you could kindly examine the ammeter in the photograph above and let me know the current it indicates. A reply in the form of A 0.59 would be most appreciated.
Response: A 20
